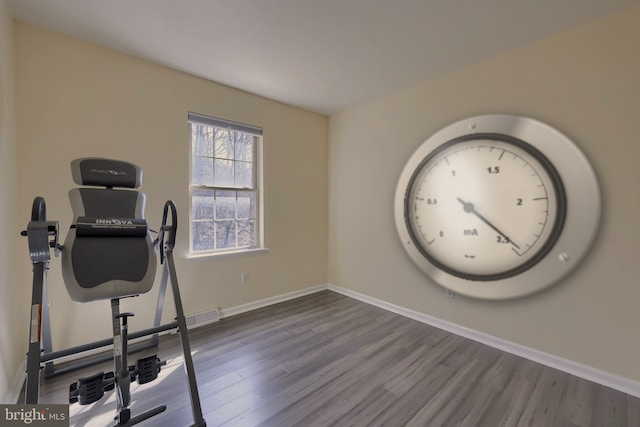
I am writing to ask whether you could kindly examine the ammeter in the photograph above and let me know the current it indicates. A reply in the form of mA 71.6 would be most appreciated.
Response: mA 2.45
